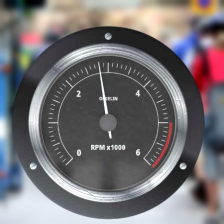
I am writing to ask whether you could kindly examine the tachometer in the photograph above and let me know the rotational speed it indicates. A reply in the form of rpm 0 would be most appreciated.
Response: rpm 2800
